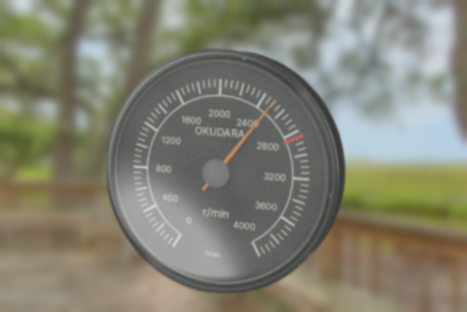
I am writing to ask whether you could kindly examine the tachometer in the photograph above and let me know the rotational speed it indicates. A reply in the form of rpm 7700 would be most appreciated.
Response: rpm 2500
